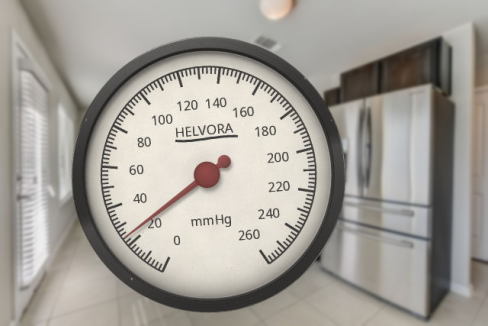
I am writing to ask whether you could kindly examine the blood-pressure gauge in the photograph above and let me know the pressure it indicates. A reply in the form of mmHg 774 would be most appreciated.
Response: mmHg 24
